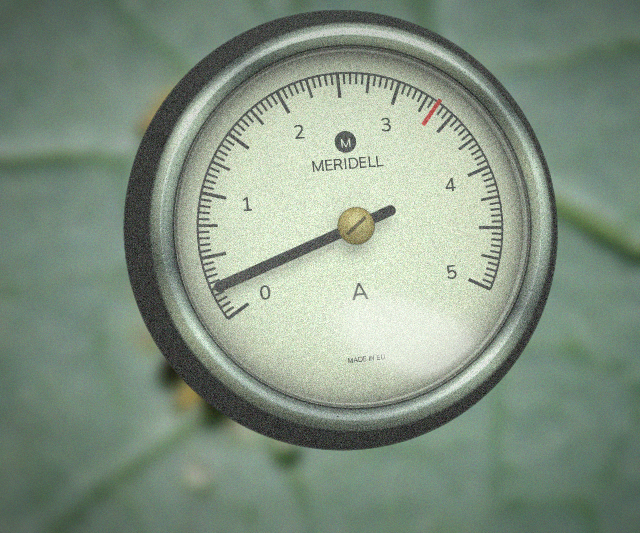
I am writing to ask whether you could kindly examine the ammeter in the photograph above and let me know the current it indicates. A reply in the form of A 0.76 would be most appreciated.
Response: A 0.25
